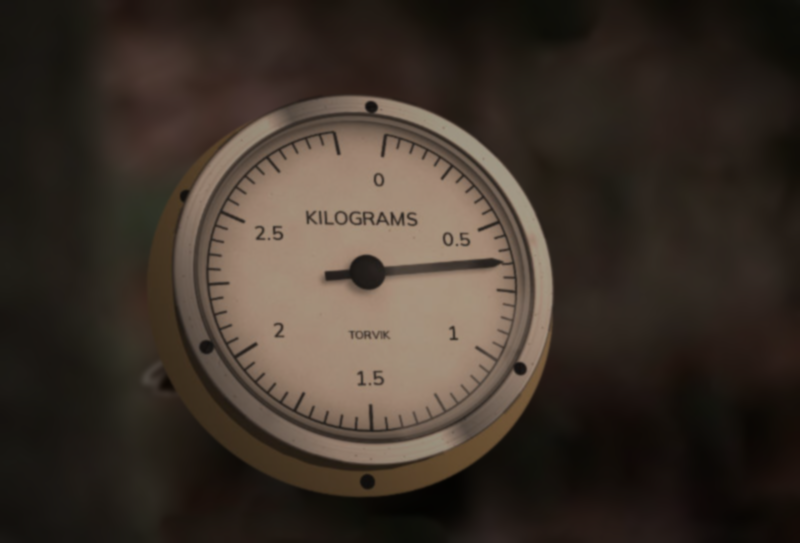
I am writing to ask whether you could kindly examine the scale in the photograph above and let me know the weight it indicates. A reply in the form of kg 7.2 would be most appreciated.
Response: kg 0.65
